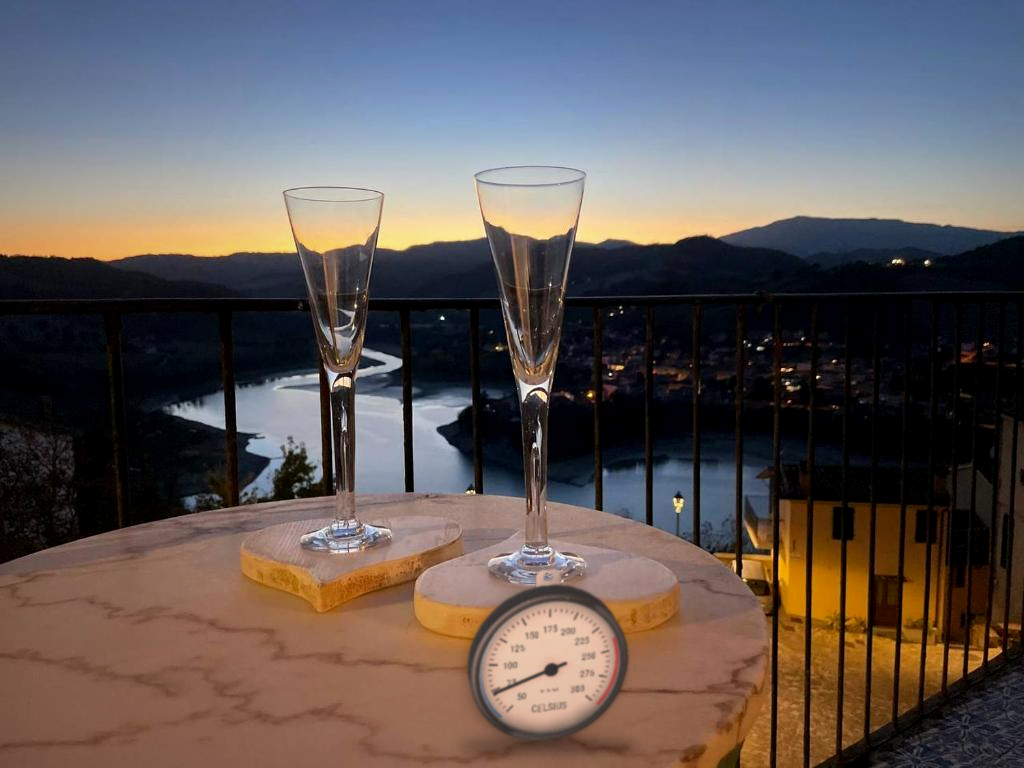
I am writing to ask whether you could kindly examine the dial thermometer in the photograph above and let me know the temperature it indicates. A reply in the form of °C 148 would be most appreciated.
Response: °C 75
